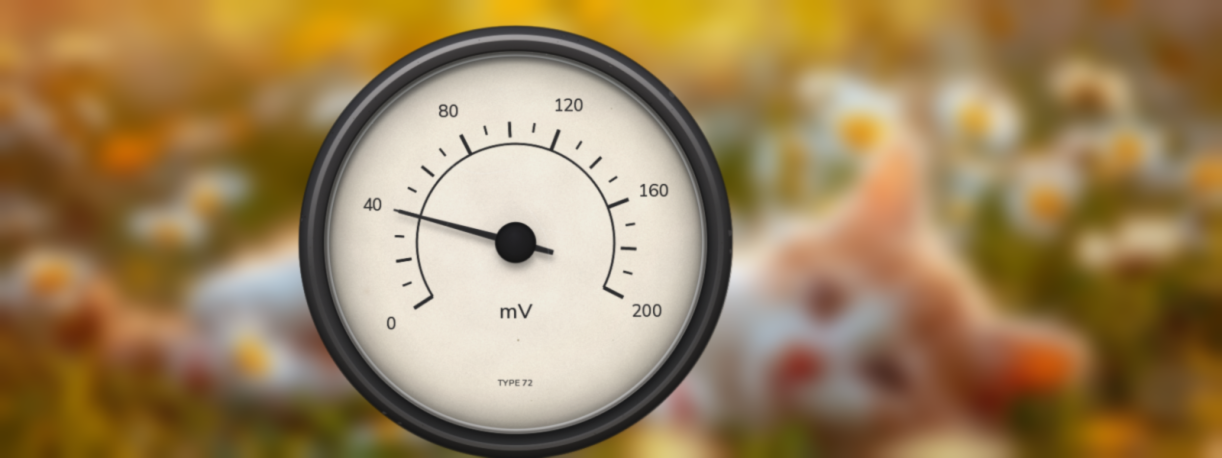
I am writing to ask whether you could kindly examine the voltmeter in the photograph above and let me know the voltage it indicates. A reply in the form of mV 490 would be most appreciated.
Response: mV 40
